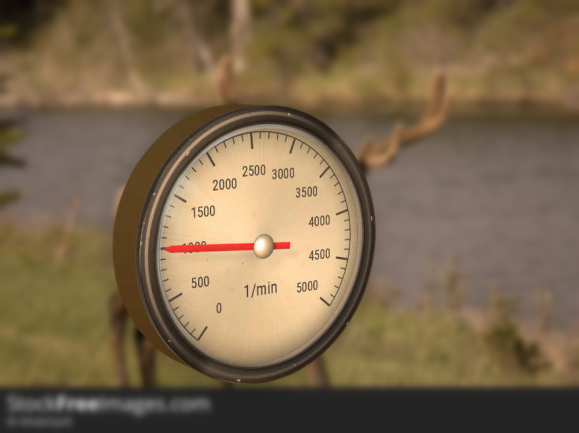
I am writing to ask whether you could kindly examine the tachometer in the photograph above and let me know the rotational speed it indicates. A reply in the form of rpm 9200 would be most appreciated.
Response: rpm 1000
